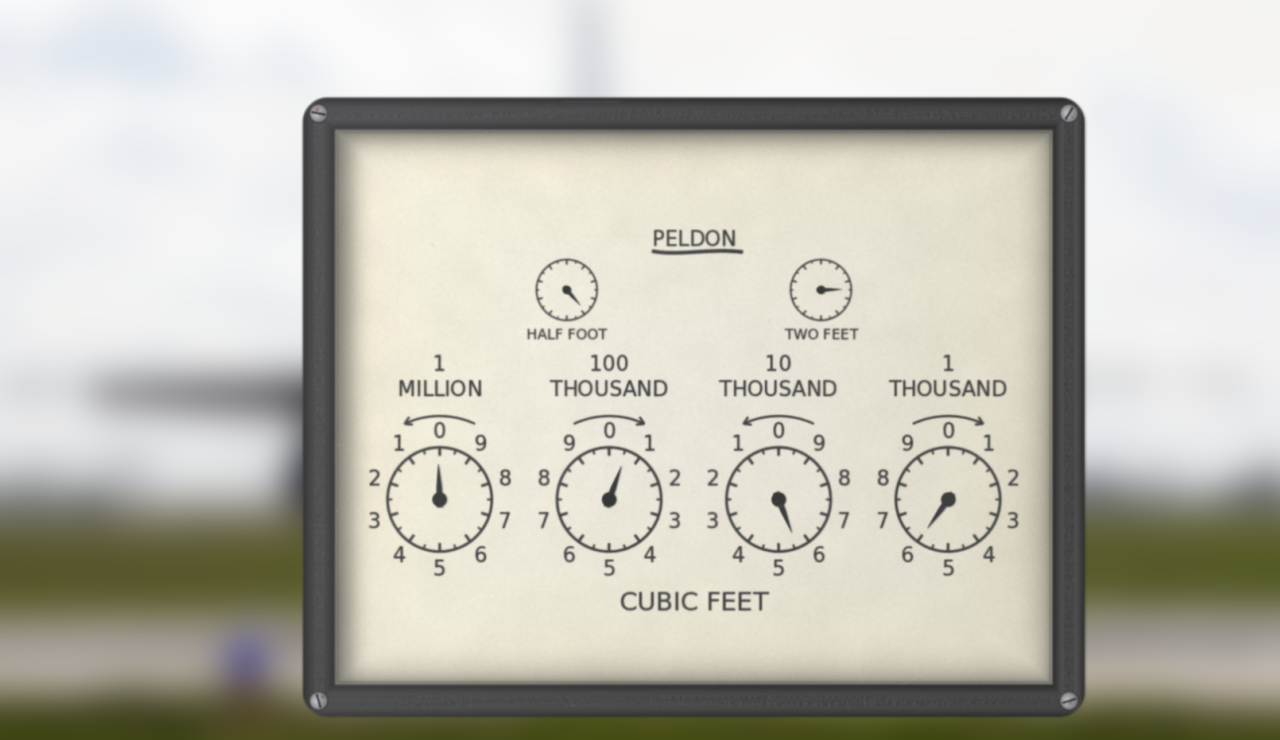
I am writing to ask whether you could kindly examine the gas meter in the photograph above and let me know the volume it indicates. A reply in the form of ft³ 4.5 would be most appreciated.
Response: ft³ 5600
